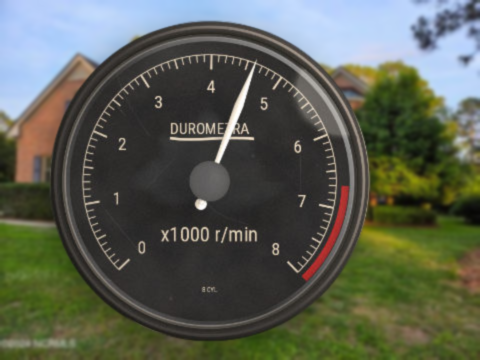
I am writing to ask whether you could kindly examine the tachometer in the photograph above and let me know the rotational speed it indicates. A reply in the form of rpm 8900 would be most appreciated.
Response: rpm 4600
